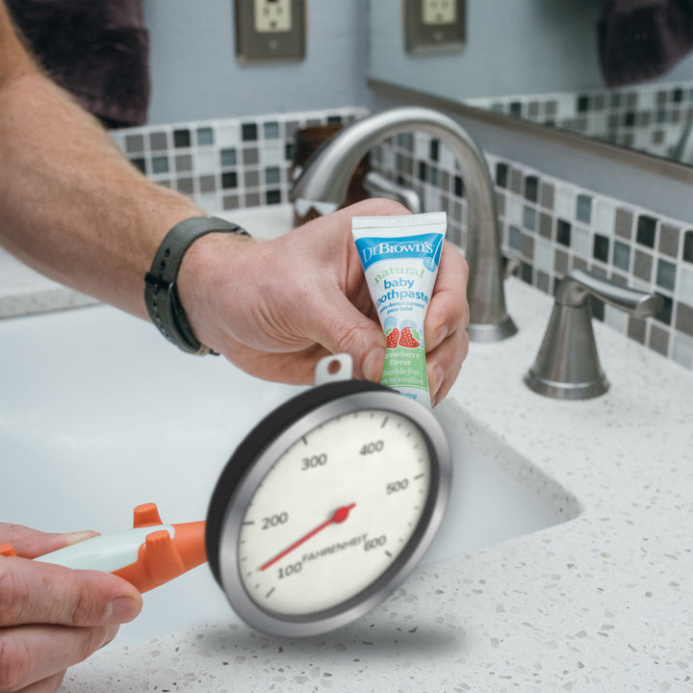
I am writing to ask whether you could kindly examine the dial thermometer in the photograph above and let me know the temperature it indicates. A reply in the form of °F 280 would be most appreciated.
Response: °F 140
